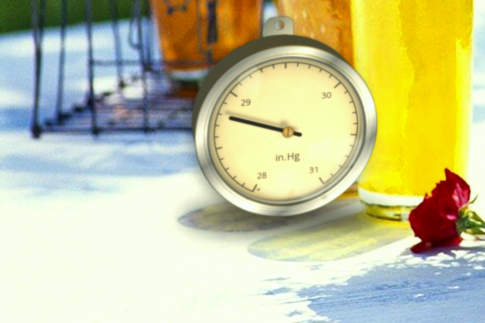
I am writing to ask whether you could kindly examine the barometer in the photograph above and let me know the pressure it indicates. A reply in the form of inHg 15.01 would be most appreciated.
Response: inHg 28.8
